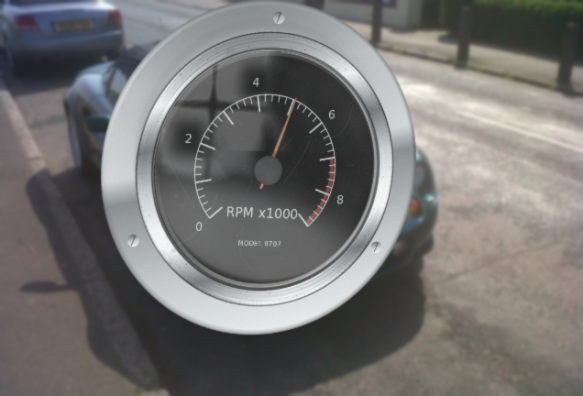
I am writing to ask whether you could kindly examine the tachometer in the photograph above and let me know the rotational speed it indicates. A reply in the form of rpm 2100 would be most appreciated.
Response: rpm 5000
